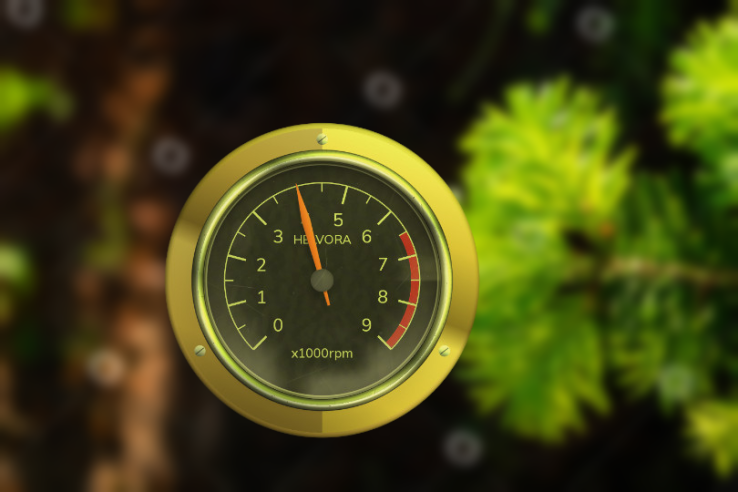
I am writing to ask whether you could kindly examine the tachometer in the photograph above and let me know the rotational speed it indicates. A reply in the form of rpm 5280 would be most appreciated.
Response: rpm 4000
